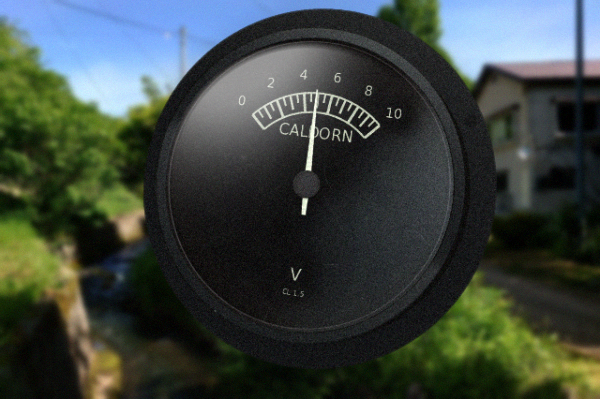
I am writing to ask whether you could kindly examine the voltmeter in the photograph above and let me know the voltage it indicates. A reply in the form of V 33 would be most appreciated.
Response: V 5
